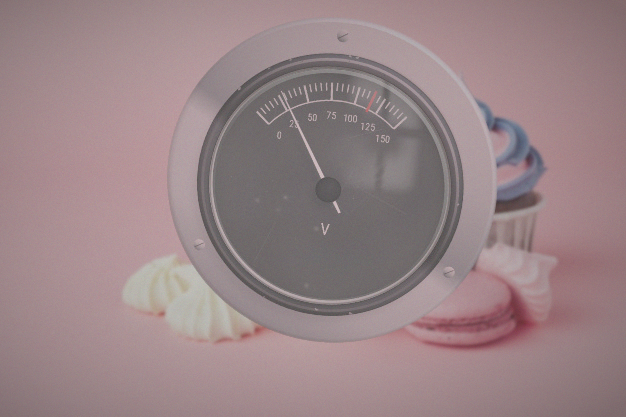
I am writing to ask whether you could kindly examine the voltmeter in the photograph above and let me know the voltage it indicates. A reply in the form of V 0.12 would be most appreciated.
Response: V 30
